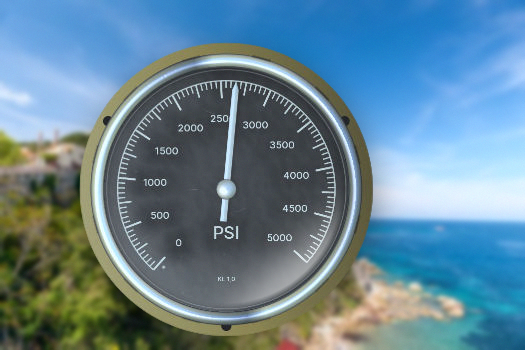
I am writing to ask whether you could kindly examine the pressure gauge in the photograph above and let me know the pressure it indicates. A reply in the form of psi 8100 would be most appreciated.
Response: psi 2650
